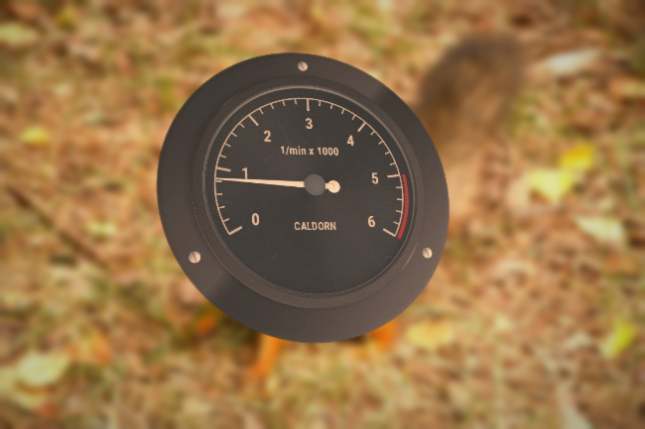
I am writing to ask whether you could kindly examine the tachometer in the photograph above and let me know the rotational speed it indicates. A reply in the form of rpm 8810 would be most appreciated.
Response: rpm 800
